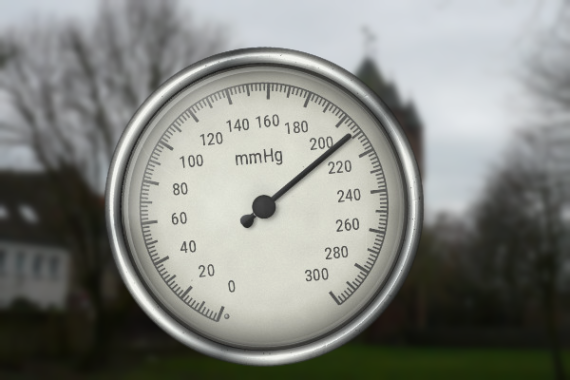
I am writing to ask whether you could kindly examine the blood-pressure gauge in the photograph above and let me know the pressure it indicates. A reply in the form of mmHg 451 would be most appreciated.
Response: mmHg 208
